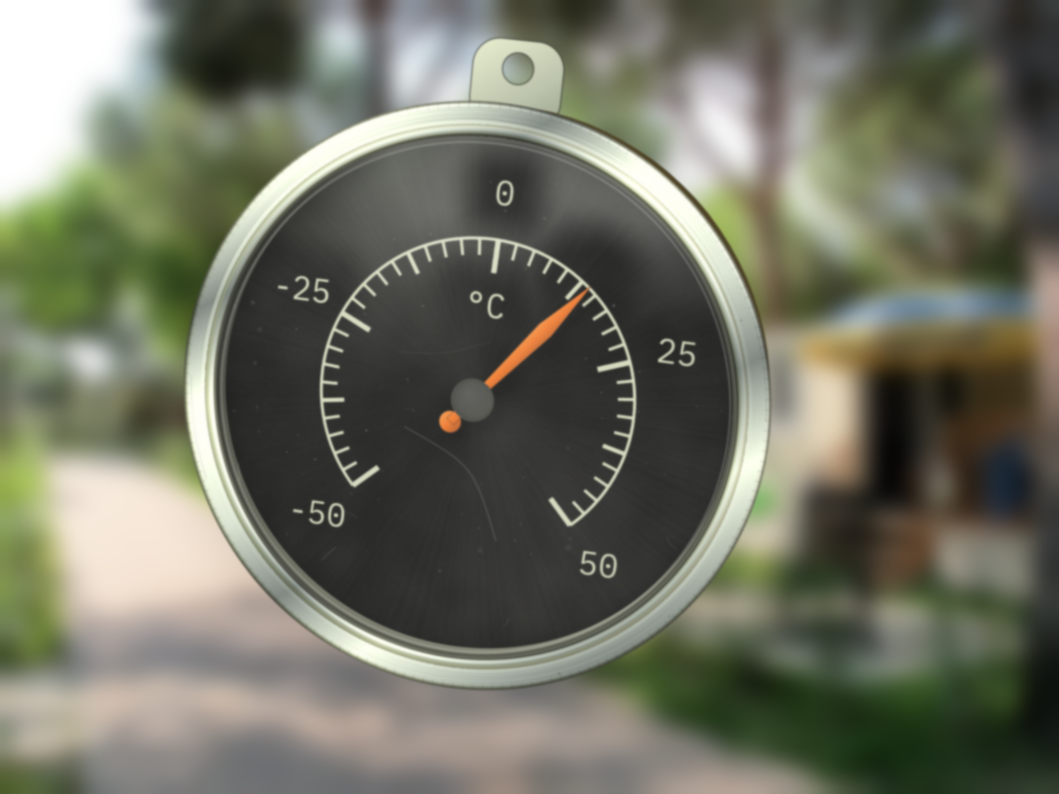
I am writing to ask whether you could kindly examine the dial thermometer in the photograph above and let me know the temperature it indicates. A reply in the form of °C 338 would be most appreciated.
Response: °C 13.75
